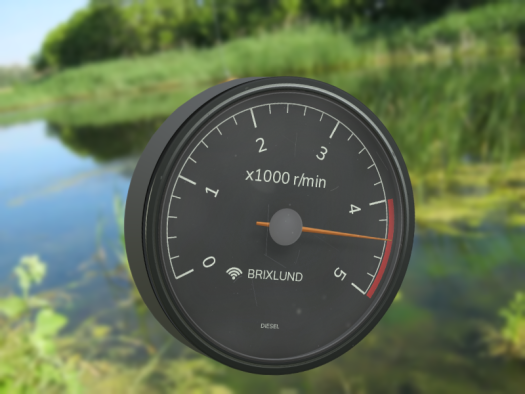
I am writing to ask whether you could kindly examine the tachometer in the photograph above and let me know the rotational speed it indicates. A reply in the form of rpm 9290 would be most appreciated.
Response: rpm 4400
